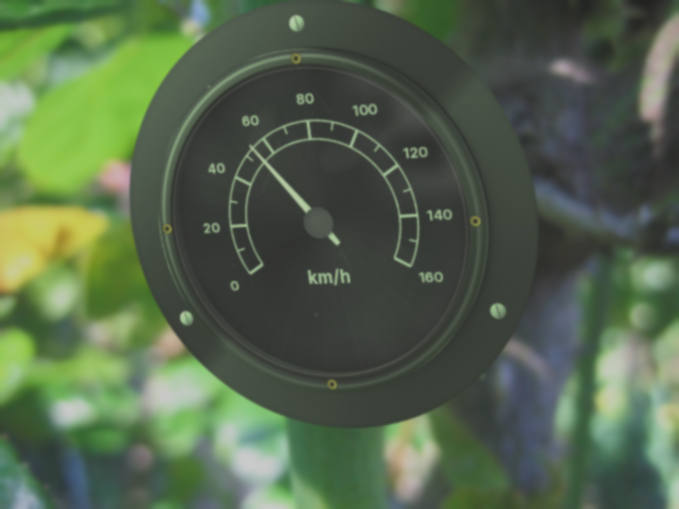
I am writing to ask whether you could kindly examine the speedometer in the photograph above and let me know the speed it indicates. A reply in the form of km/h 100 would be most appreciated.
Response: km/h 55
